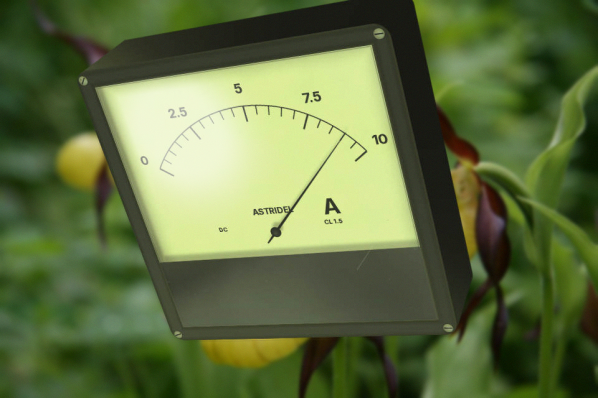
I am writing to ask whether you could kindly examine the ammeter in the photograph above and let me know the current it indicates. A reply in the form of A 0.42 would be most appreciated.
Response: A 9
